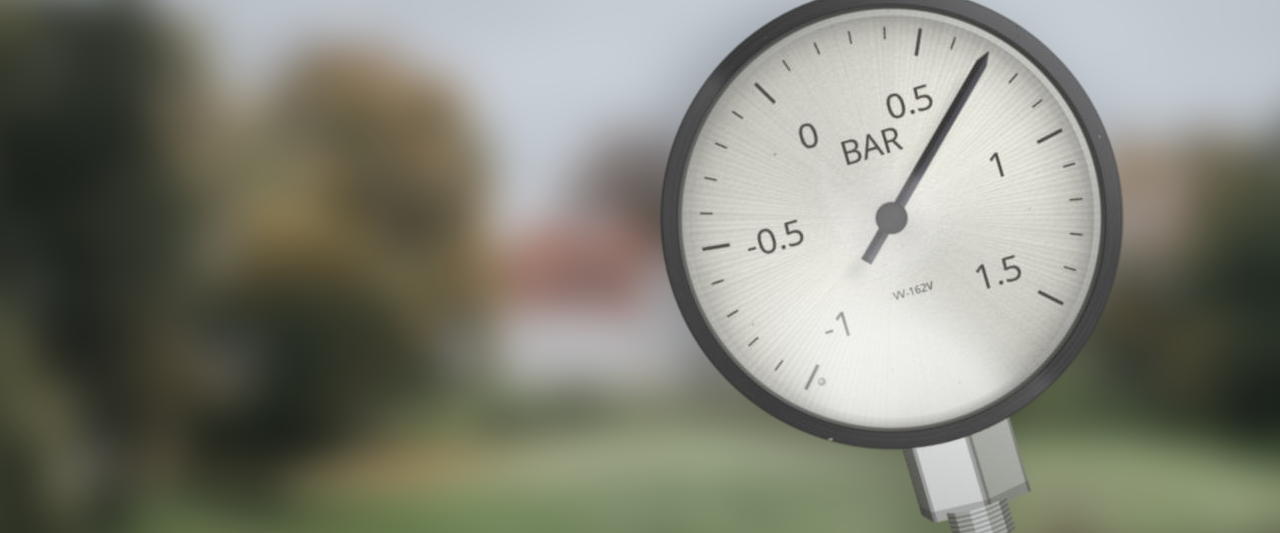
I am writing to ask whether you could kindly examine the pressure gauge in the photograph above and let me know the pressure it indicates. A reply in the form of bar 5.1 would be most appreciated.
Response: bar 0.7
